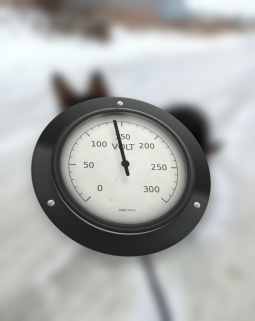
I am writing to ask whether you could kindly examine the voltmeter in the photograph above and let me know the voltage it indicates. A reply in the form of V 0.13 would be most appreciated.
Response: V 140
